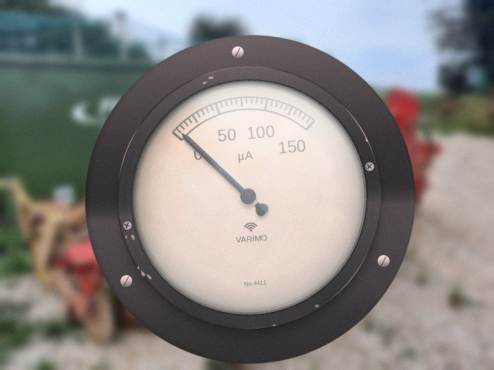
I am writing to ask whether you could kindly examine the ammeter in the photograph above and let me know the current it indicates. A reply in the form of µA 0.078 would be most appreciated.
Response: µA 5
